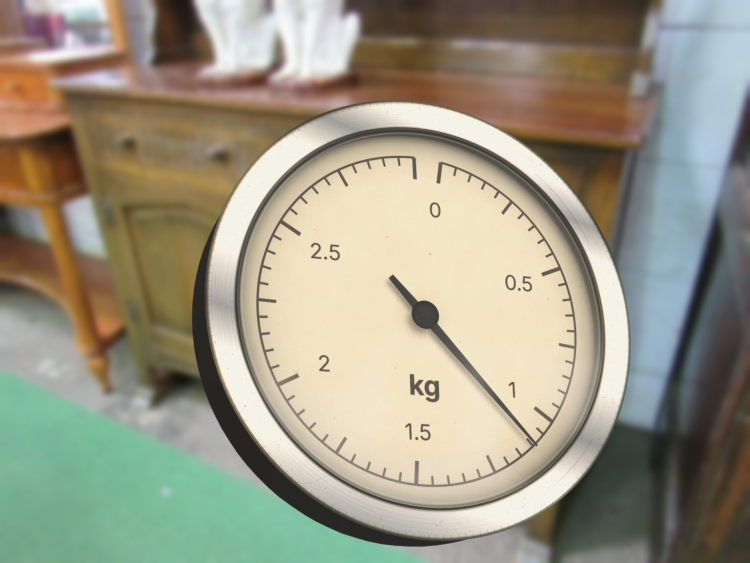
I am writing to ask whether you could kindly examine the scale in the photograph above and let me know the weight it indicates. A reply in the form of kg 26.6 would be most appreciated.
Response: kg 1.1
